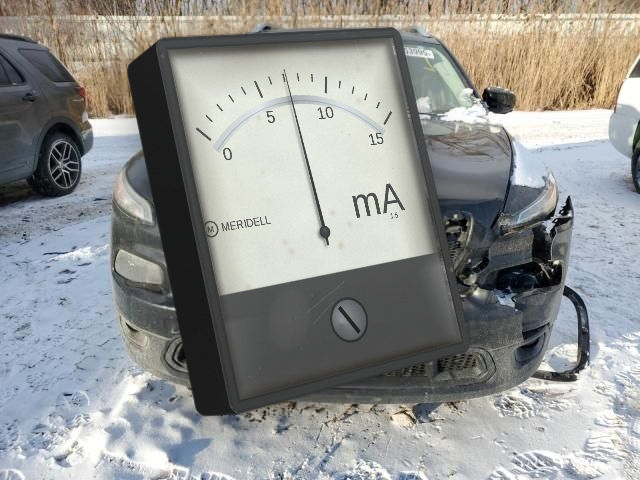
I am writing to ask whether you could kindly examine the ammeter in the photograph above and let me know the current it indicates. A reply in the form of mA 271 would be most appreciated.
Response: mA 7
